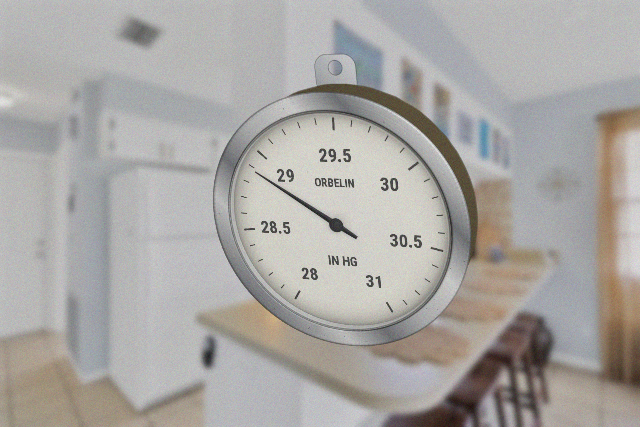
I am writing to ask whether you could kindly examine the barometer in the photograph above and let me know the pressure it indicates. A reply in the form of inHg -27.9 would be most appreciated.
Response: inHg 28.9
